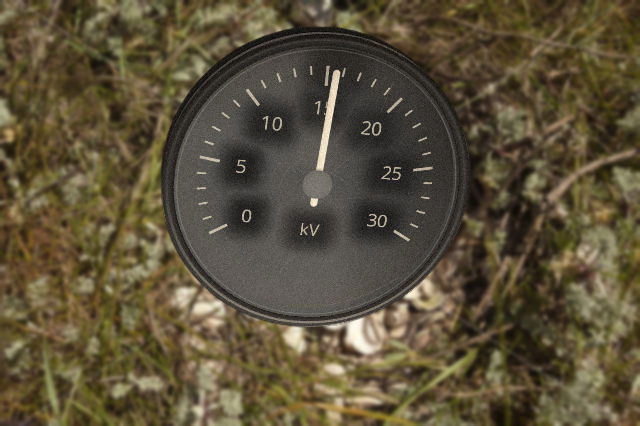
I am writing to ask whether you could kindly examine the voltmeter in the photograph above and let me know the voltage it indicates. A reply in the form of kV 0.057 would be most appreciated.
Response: kV 15.5
